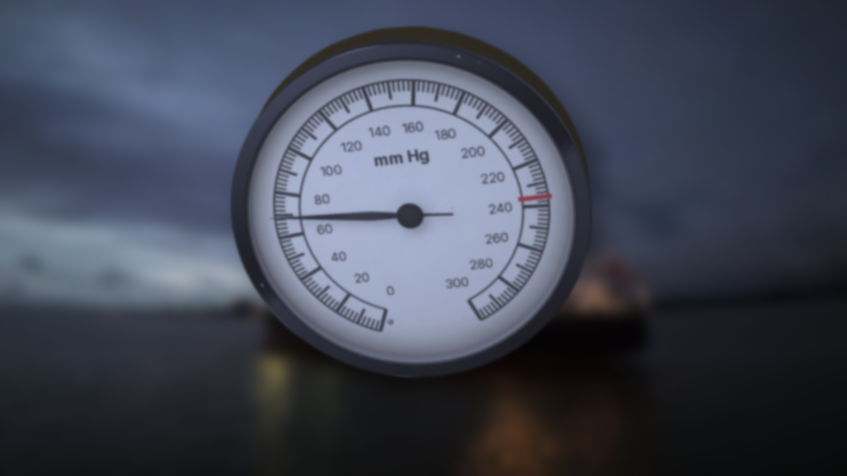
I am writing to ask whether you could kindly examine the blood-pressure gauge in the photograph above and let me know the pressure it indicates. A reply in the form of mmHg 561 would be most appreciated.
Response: mmHg 70
